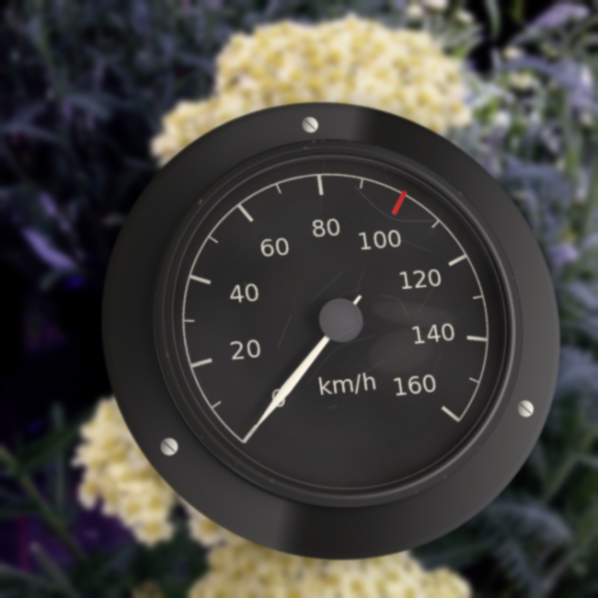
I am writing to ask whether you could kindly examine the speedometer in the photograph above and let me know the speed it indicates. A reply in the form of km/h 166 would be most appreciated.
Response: km/h 0
